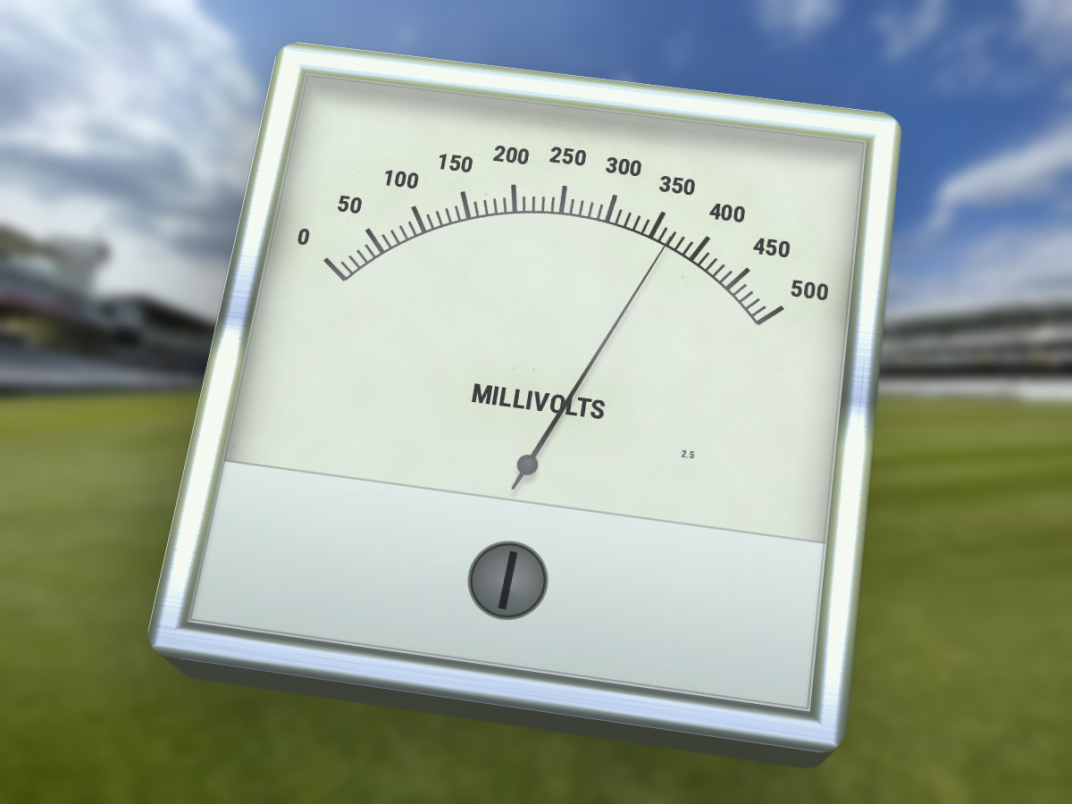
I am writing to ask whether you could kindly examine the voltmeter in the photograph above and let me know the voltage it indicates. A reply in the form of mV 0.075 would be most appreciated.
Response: mV 370
